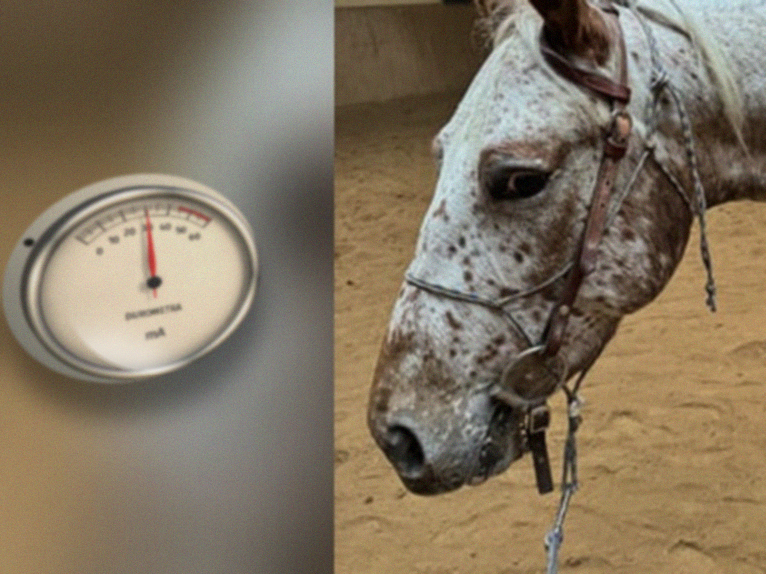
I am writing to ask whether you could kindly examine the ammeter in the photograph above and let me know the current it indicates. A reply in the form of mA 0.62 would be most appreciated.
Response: mA 30
